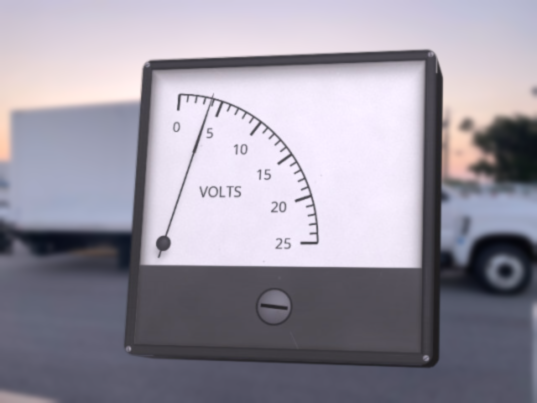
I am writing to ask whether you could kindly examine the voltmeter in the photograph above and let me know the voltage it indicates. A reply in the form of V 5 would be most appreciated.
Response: V 4
